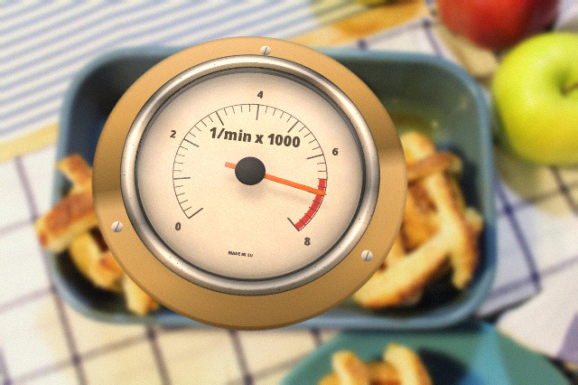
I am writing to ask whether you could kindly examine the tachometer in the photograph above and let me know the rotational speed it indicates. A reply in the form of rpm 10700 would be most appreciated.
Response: rpm 7000
